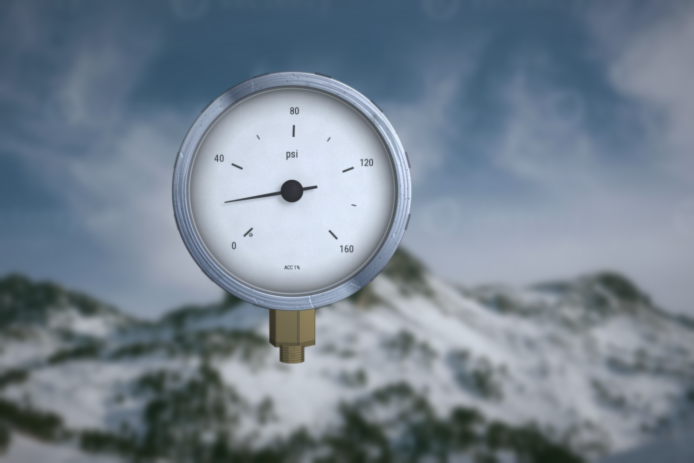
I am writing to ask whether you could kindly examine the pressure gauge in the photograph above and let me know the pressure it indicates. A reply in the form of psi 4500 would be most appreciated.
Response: psi 20
